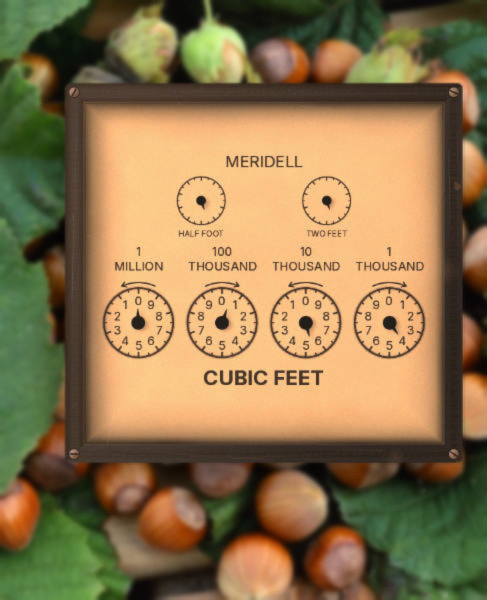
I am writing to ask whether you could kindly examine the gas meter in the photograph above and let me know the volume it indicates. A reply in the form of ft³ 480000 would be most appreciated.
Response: ft³ 5400
